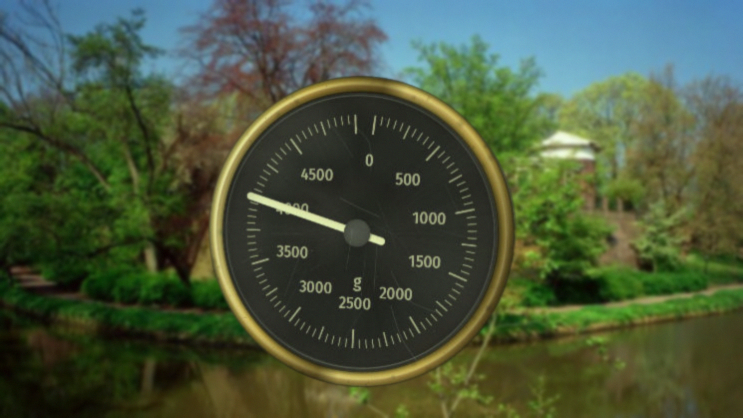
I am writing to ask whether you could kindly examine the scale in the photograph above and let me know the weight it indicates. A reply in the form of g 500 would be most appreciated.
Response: g 4000
